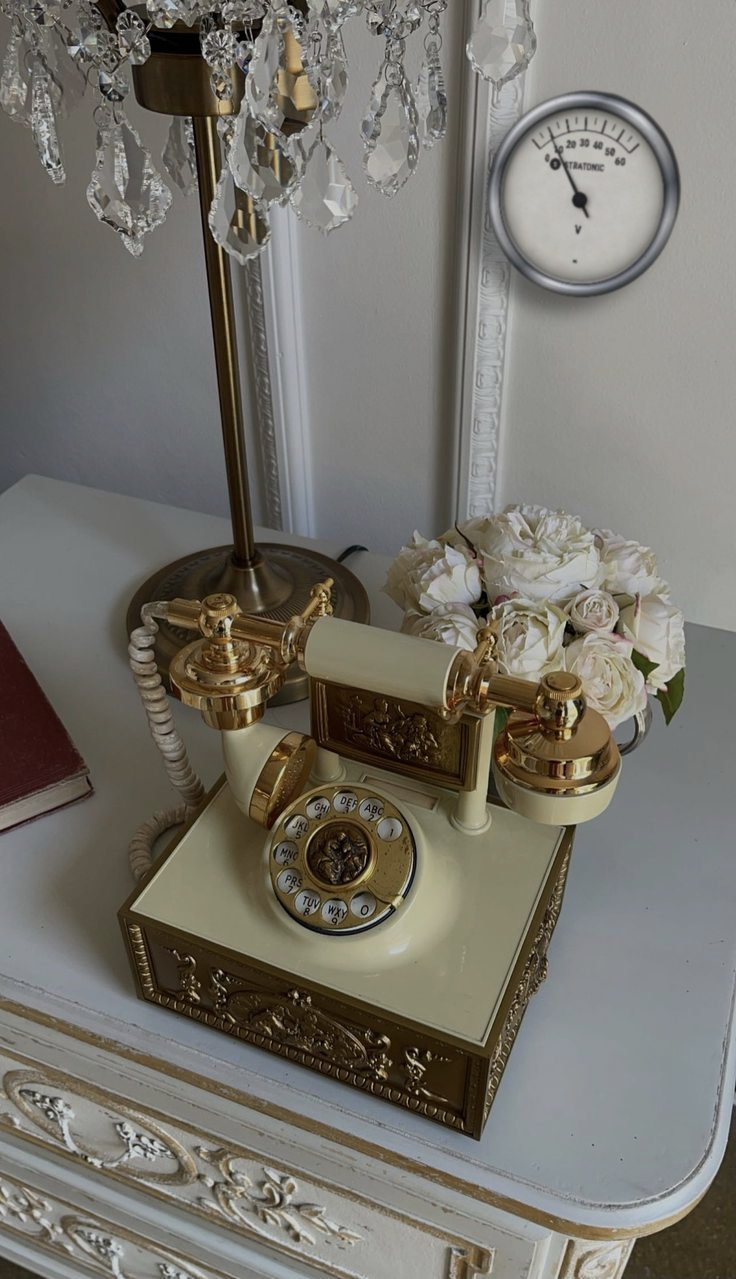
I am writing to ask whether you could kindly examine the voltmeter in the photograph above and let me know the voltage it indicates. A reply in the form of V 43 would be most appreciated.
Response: V 10
